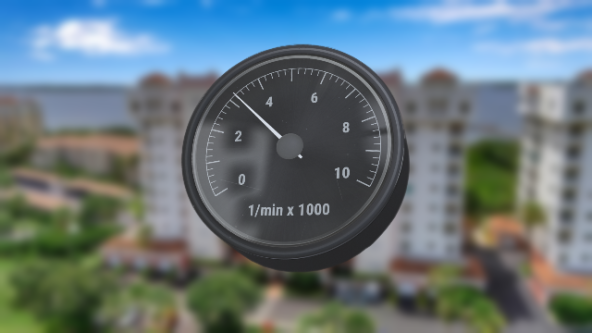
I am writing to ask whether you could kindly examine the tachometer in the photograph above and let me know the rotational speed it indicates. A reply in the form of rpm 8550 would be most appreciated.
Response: rpm 3200
